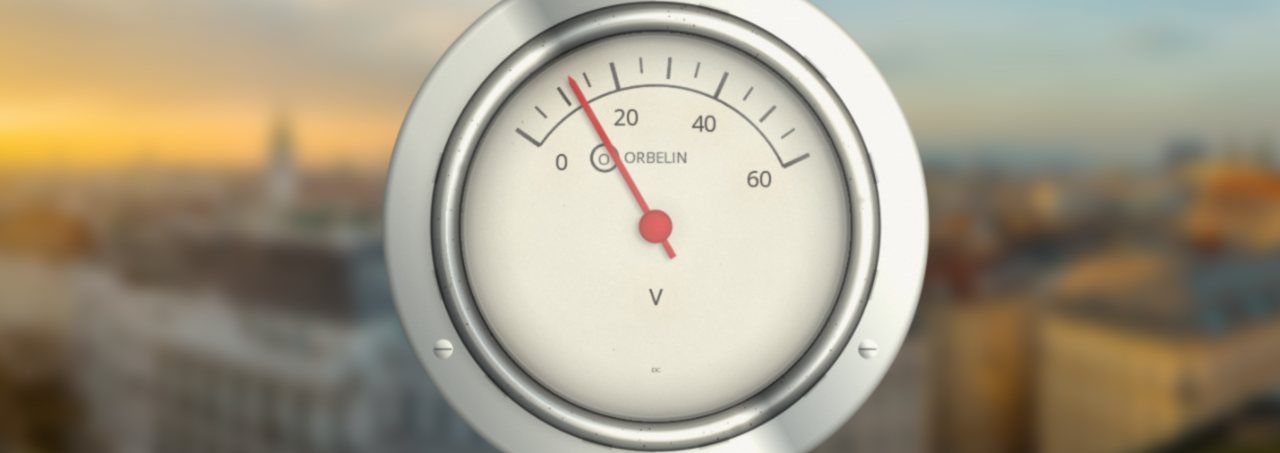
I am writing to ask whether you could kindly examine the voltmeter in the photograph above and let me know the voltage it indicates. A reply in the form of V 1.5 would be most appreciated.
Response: V 12.5
